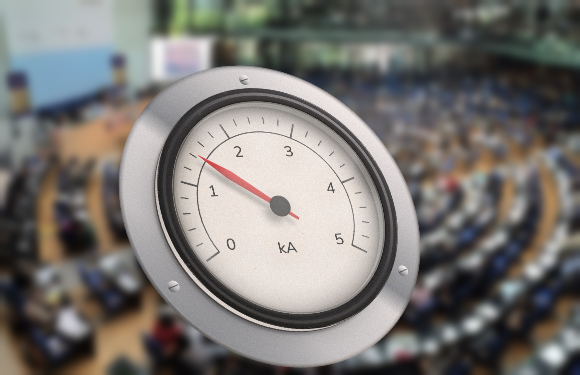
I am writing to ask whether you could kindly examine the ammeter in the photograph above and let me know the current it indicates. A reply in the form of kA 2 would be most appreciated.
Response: kA 1.4
